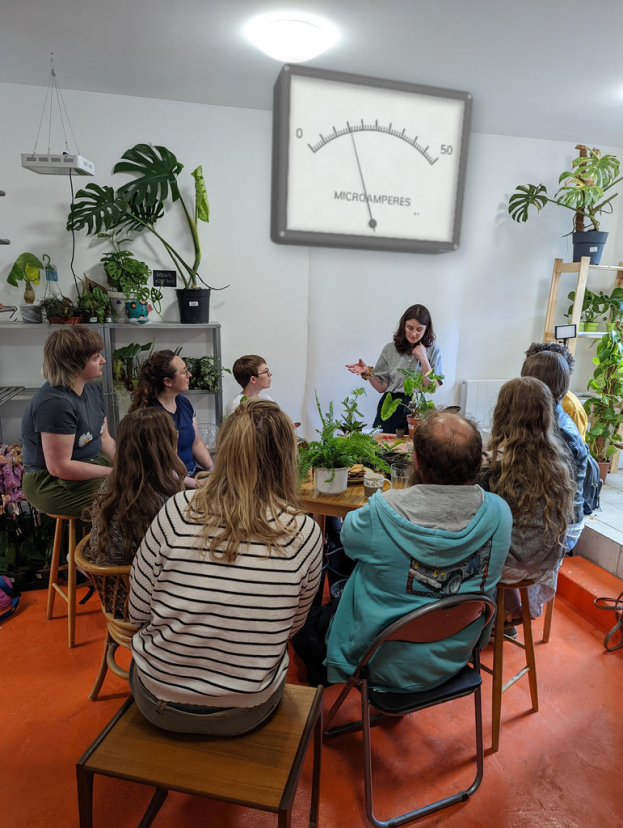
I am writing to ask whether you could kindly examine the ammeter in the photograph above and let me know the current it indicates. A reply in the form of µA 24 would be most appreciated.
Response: µA 15
